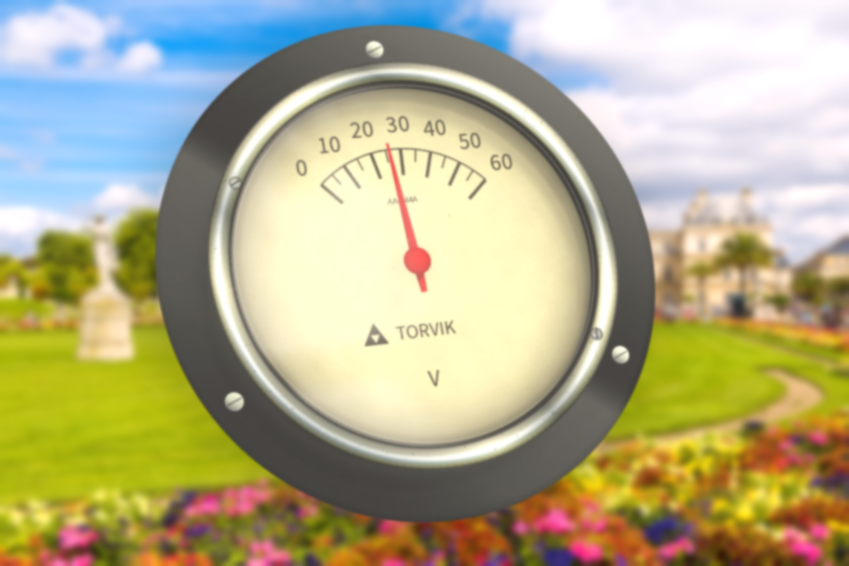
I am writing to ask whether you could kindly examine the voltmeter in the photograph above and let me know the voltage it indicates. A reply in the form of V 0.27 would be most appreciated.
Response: V 25
